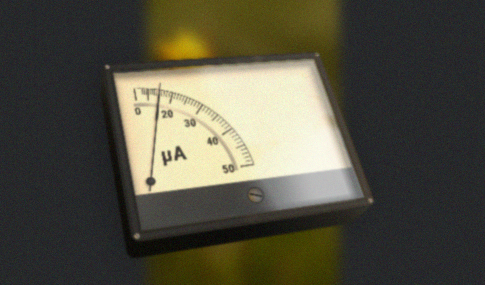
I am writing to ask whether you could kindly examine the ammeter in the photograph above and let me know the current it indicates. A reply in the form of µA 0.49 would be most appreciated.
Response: µA 15
